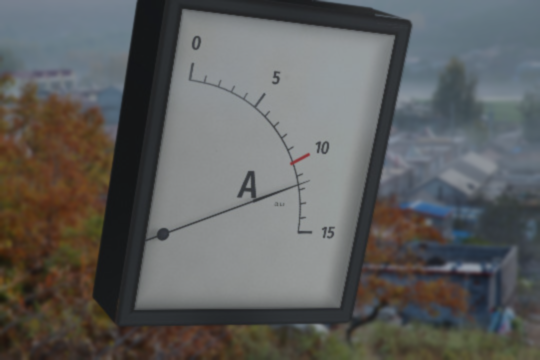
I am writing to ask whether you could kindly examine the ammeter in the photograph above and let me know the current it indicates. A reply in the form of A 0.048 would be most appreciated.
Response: A 11.5
